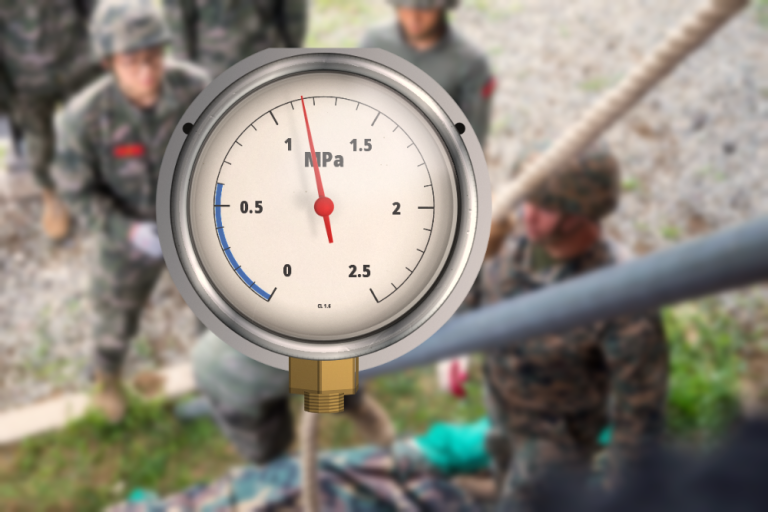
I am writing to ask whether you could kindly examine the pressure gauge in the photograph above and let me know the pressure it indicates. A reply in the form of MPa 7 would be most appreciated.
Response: MPa 1.15
